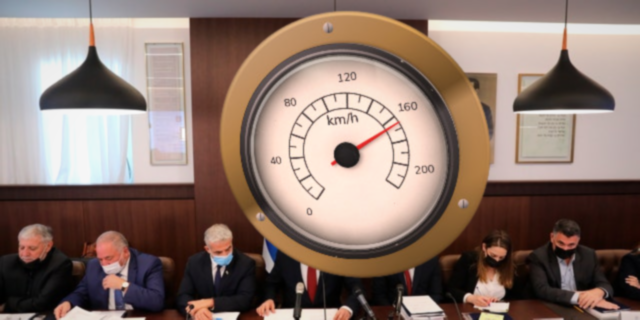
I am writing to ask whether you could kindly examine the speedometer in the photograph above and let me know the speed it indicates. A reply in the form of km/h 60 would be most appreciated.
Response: km/h 165
